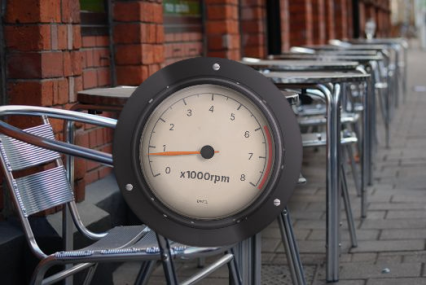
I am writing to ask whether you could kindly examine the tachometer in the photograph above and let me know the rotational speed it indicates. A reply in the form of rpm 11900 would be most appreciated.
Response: rpm 750
